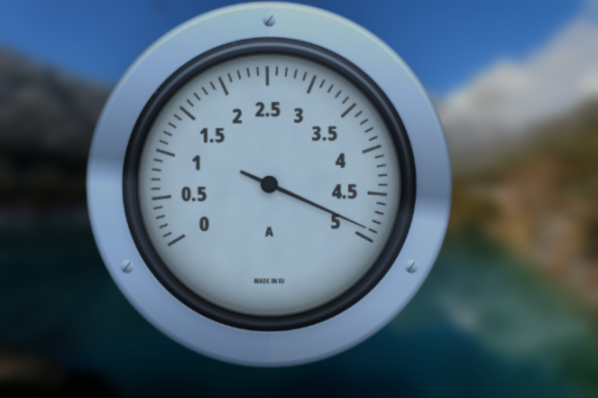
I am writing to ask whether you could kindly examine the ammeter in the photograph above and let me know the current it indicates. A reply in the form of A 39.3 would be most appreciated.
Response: A 4.9
